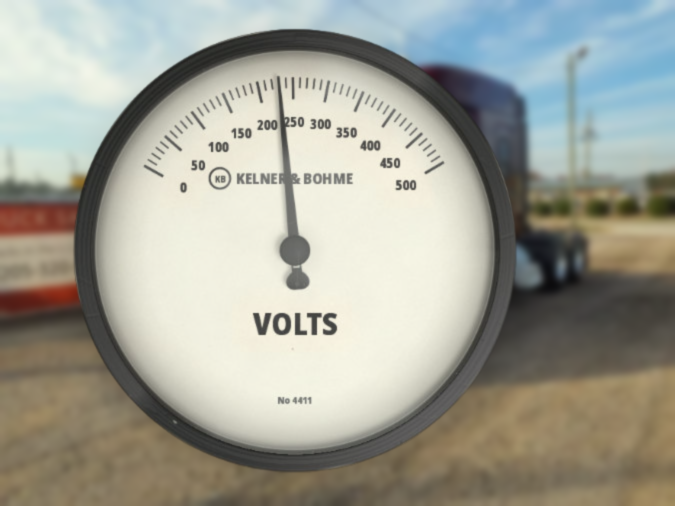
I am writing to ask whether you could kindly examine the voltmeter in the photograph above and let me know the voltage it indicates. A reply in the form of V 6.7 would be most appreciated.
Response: V 230
